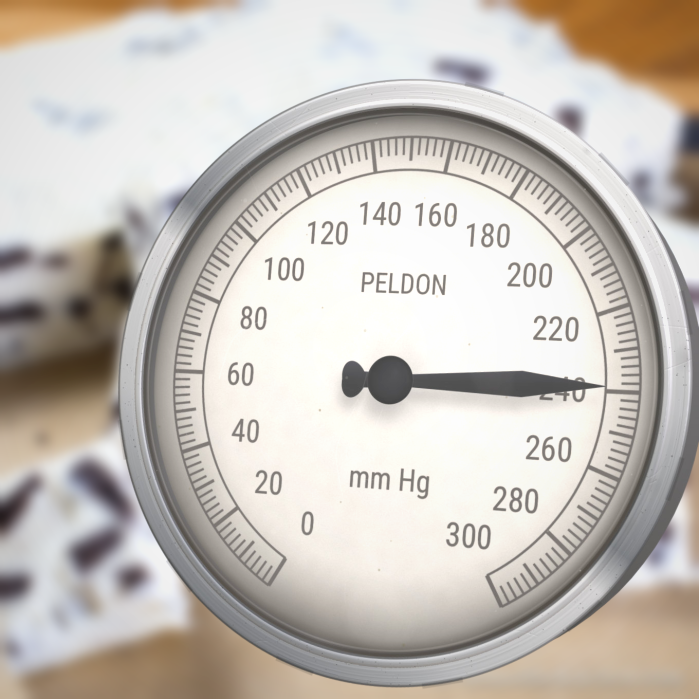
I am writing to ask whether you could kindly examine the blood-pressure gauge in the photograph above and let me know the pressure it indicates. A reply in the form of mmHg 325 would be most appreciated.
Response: mmHg 239
